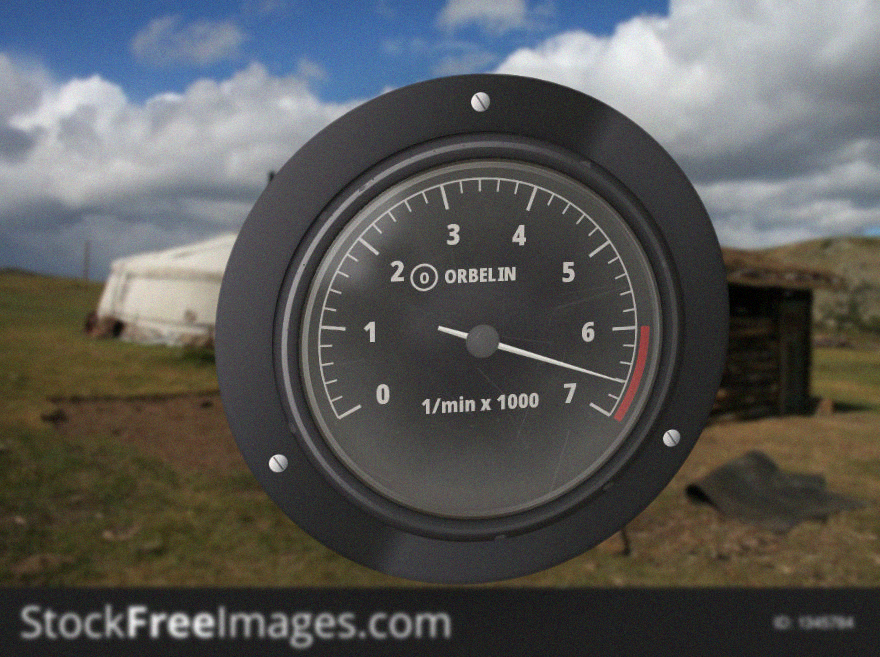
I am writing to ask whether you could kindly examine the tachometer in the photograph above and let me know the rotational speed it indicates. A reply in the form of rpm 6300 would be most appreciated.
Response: rpm 6600
